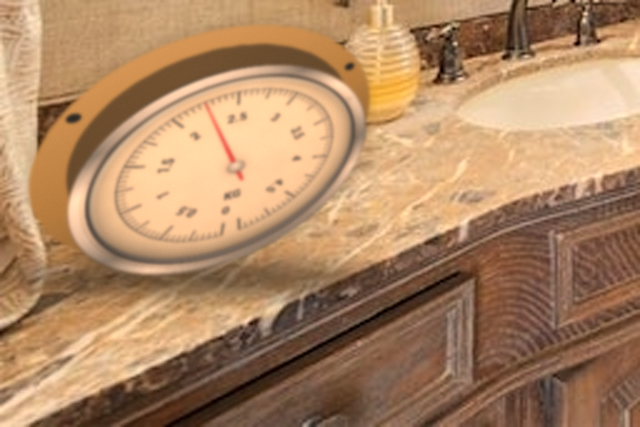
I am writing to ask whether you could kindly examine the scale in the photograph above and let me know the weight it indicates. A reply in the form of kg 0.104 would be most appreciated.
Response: kg 2.25
